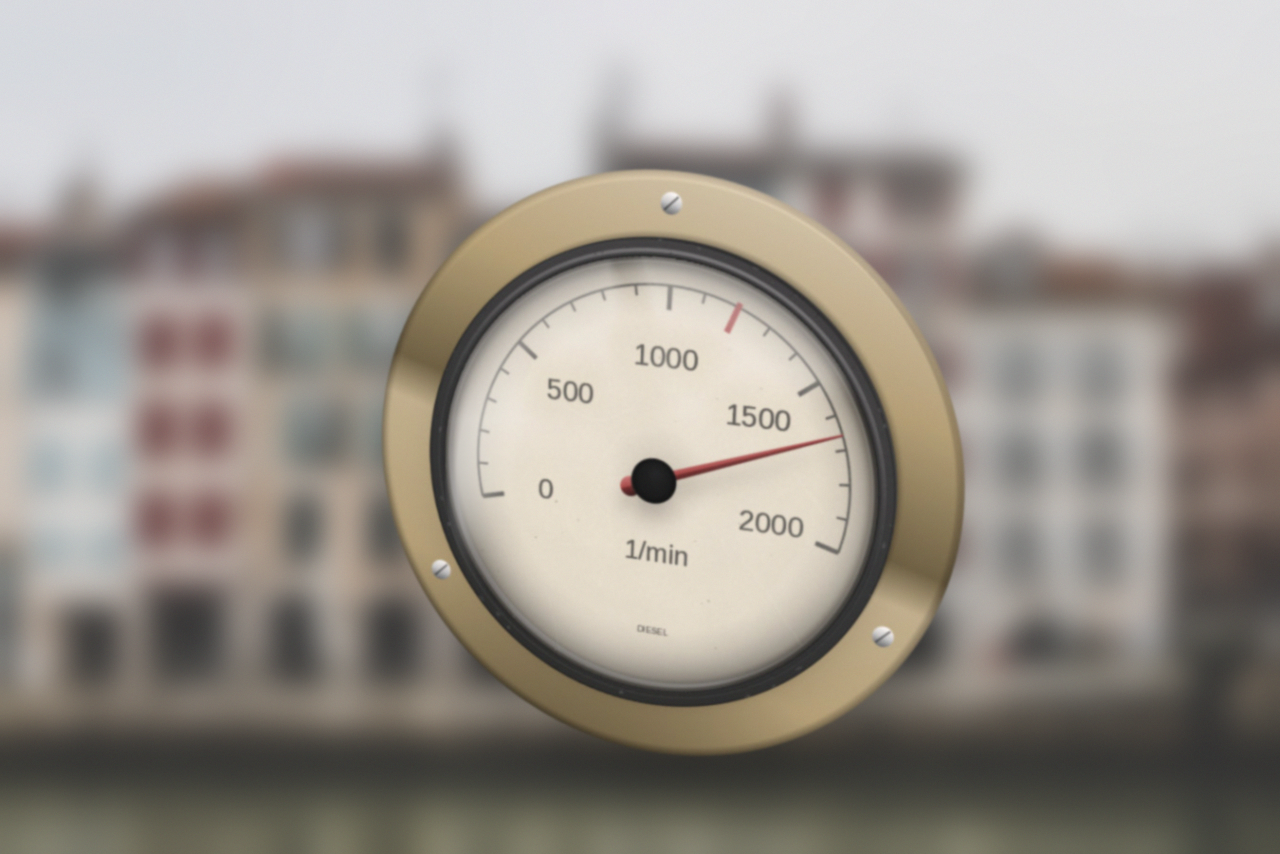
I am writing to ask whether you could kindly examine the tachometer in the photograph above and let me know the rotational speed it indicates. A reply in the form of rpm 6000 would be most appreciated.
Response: rpm 1650
